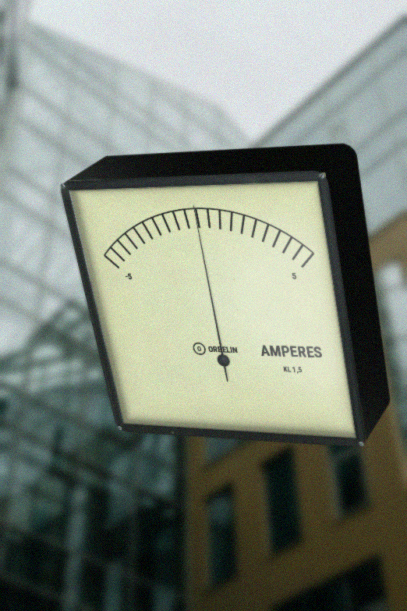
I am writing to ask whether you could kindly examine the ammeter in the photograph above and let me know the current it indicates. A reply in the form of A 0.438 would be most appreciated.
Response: A 0
